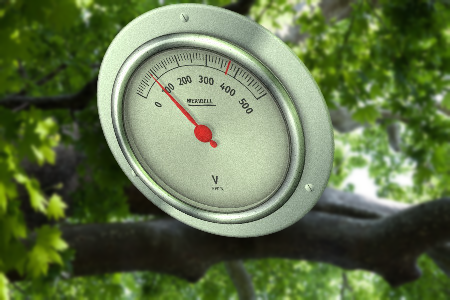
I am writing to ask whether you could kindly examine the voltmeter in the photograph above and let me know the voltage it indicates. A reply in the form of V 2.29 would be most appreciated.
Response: V 100
